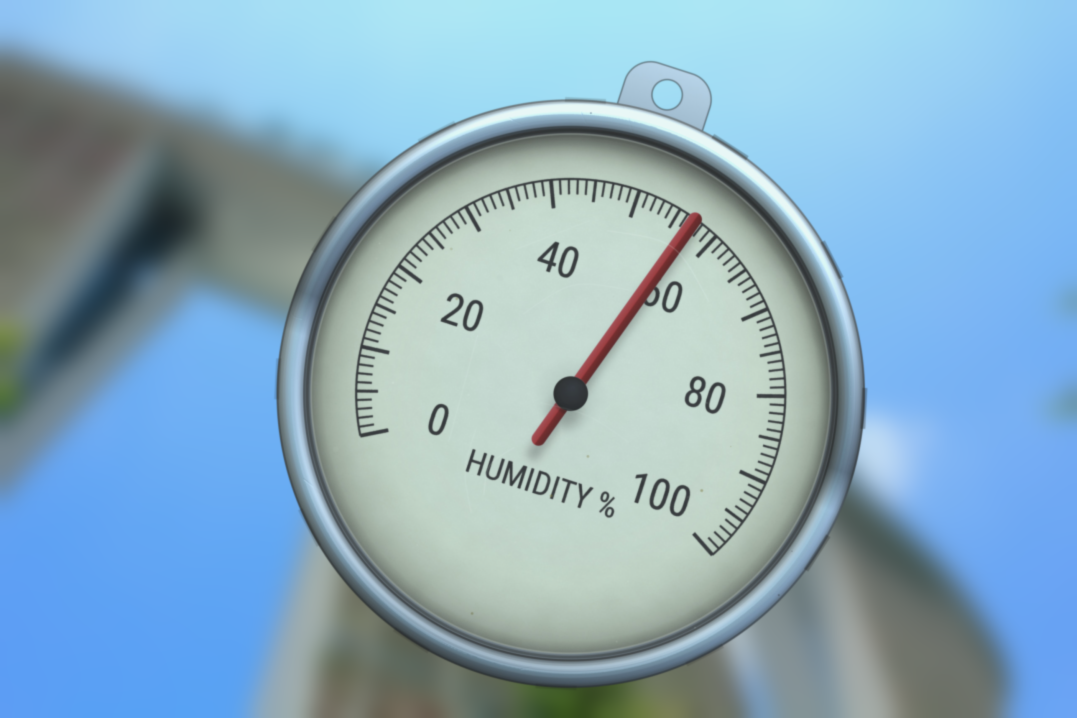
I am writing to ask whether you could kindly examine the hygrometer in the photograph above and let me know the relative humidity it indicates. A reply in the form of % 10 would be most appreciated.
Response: % 57
